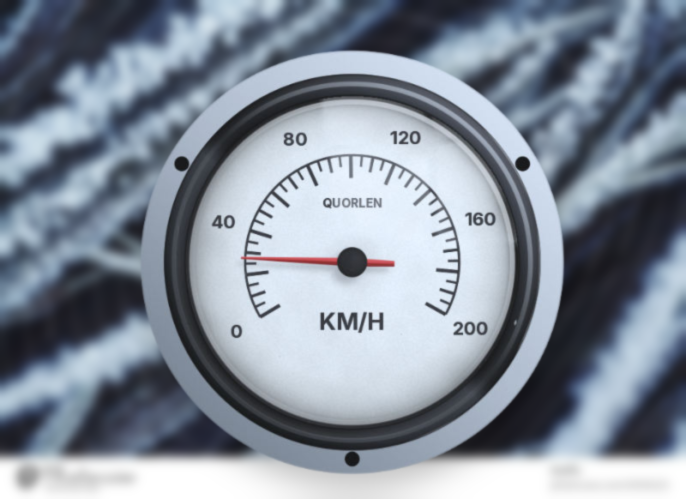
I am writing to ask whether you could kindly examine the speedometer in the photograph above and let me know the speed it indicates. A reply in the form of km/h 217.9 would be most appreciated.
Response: km/h 27.5
